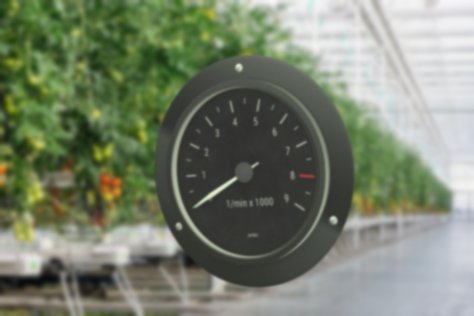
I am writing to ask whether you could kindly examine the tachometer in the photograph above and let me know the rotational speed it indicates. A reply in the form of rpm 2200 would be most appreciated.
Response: rpm 0
